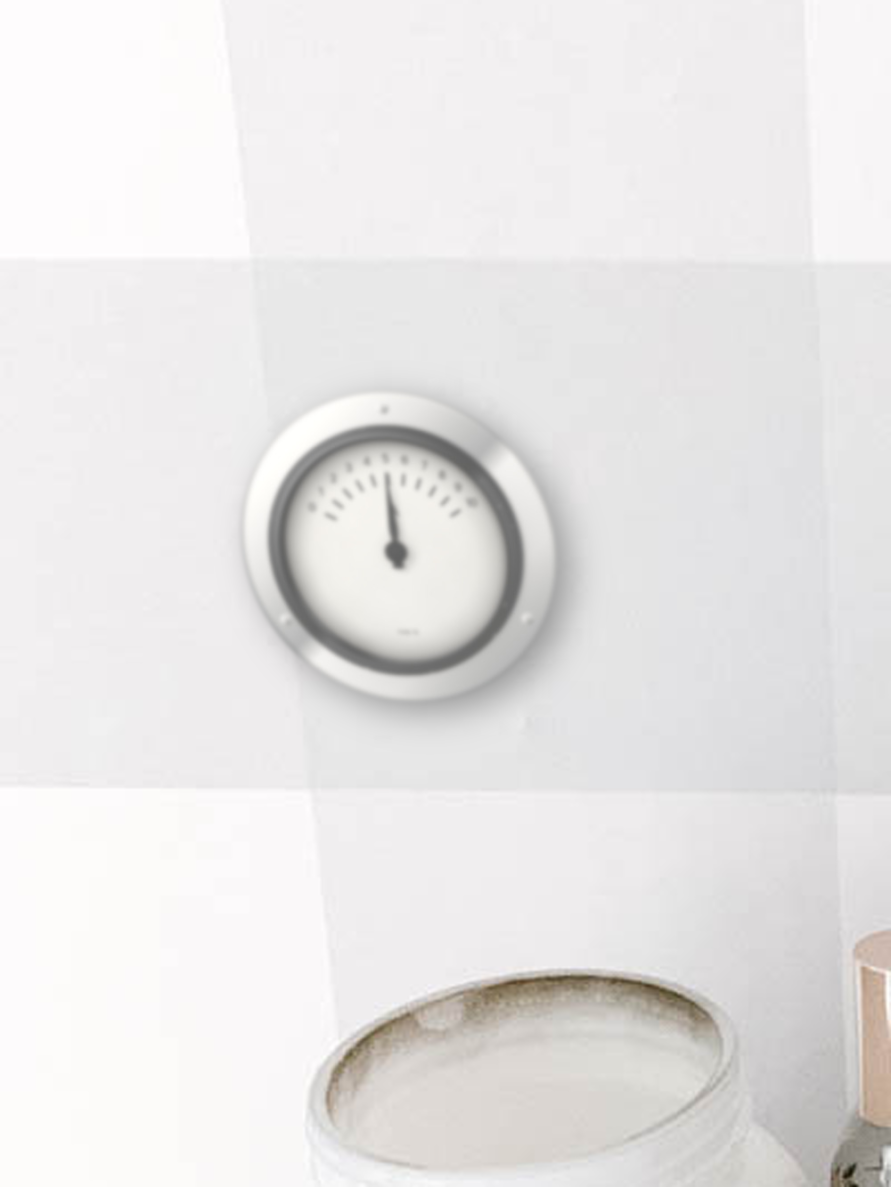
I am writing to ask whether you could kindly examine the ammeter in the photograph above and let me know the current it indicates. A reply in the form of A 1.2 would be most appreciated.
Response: A 5
